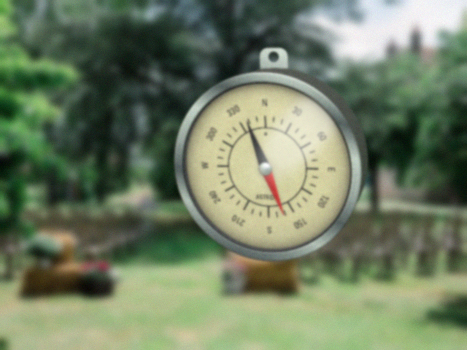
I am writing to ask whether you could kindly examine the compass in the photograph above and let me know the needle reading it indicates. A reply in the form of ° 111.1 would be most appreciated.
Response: ° 160
